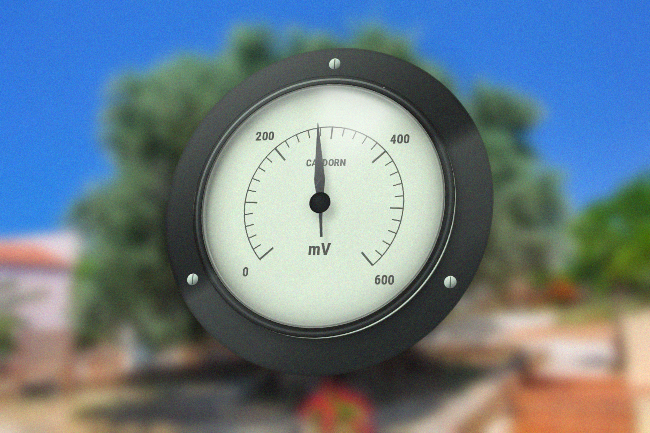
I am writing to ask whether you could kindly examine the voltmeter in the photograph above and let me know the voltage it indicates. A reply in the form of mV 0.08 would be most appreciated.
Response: mV 280
